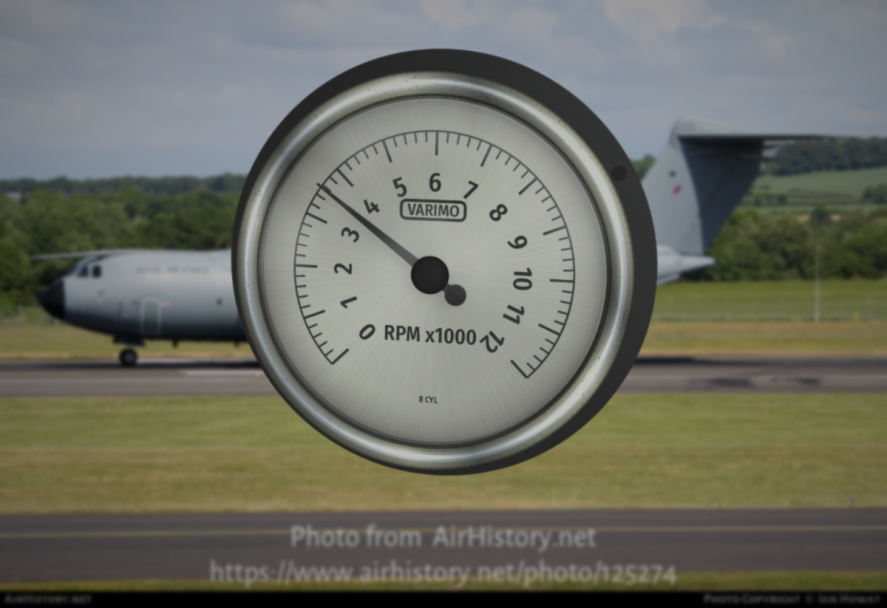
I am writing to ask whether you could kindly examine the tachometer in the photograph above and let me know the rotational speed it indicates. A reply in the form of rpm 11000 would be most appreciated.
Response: rpm 3600
